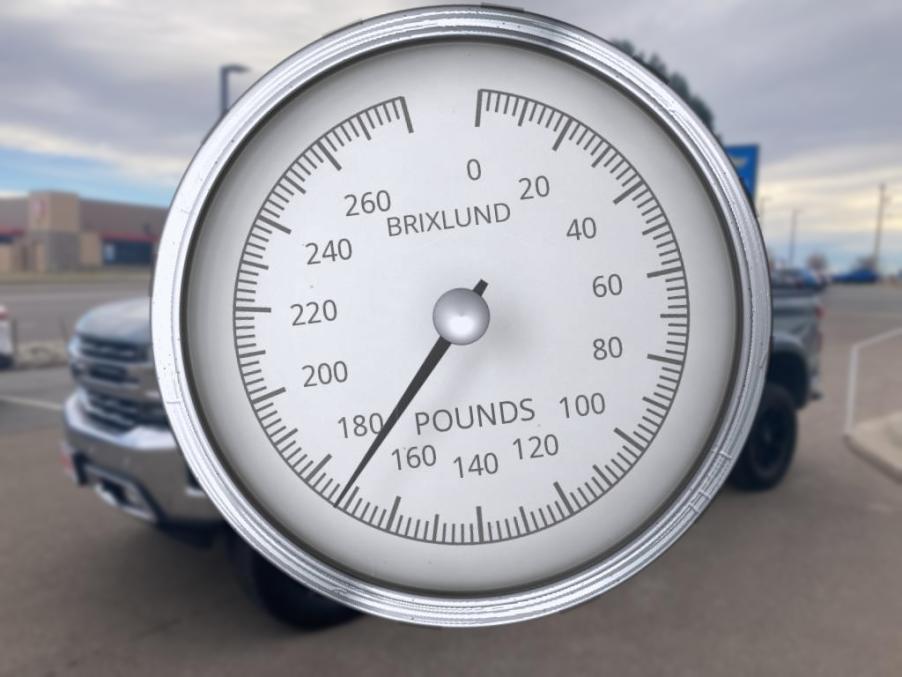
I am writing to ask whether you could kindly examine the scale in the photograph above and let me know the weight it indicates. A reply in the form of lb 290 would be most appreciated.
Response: lb 172
